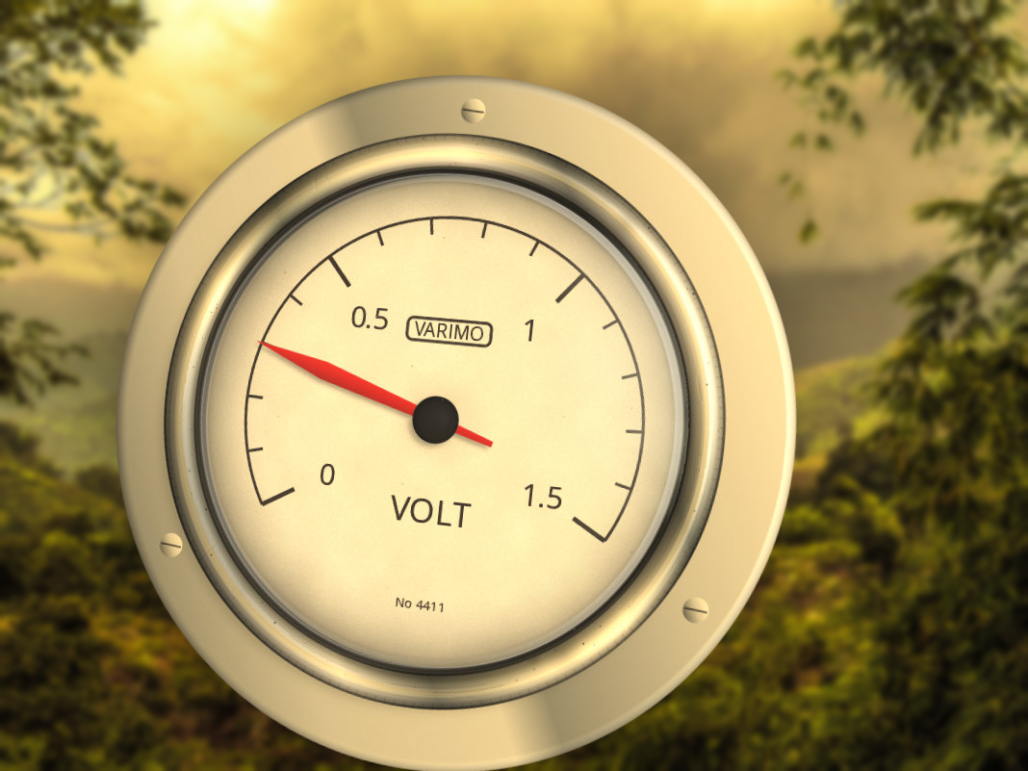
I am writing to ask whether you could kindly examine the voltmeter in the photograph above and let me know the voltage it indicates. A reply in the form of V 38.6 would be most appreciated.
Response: V 0.3
